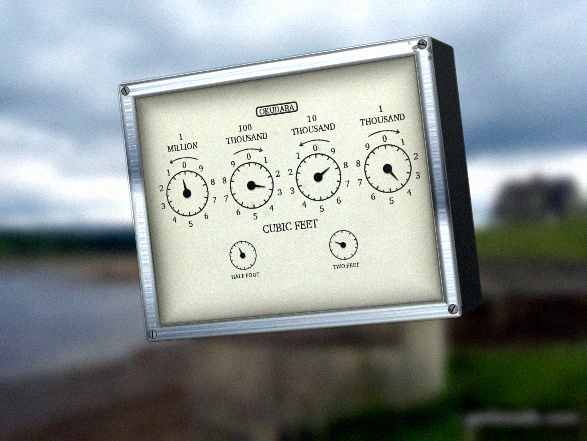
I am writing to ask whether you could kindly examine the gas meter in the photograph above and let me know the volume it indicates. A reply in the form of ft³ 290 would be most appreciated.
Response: ft³ 28400
